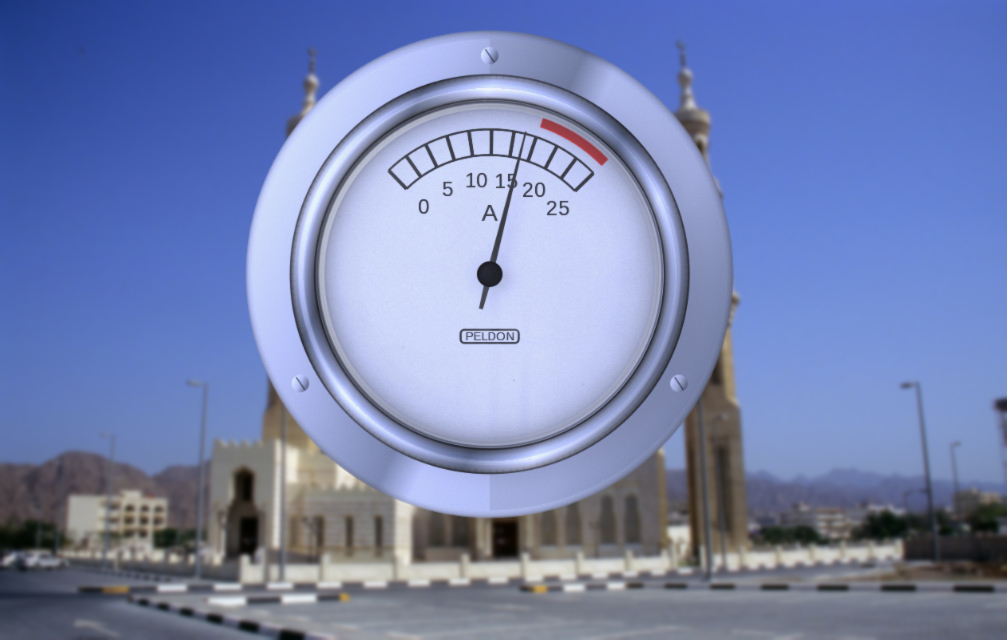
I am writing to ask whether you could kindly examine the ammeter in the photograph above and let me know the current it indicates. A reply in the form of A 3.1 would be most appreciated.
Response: A 16.25
